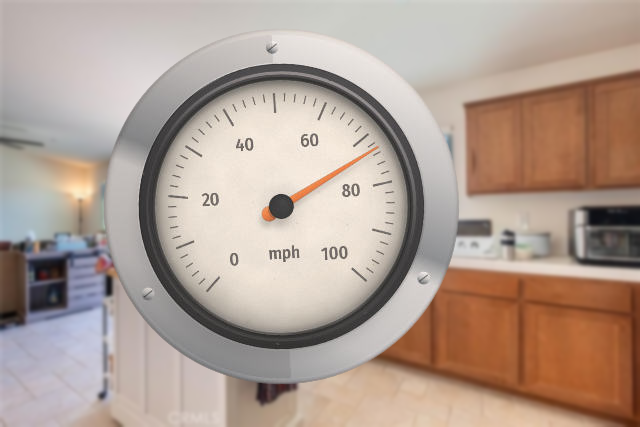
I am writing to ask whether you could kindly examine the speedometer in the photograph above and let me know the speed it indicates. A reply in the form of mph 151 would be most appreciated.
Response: mph 73
